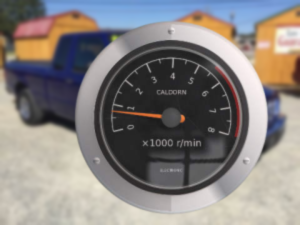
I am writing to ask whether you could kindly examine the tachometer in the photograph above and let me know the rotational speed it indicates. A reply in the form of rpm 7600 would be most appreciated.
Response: rpm 750
